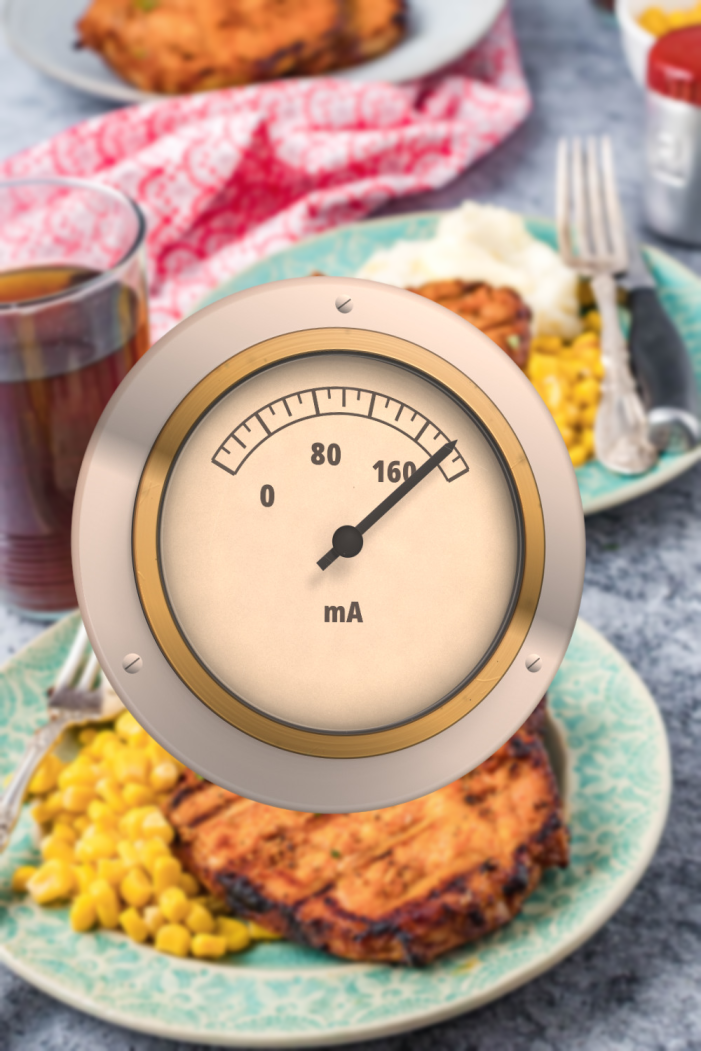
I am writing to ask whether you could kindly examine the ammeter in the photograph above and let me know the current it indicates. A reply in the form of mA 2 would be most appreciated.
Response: mA 180
